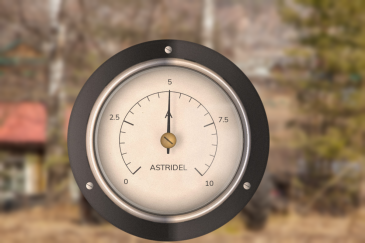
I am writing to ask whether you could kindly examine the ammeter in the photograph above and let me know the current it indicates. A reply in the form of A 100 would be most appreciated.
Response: A 5
